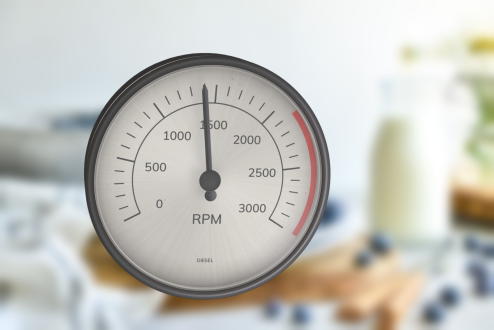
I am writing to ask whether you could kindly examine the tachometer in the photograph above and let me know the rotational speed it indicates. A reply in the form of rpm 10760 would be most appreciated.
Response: rpm 1400
